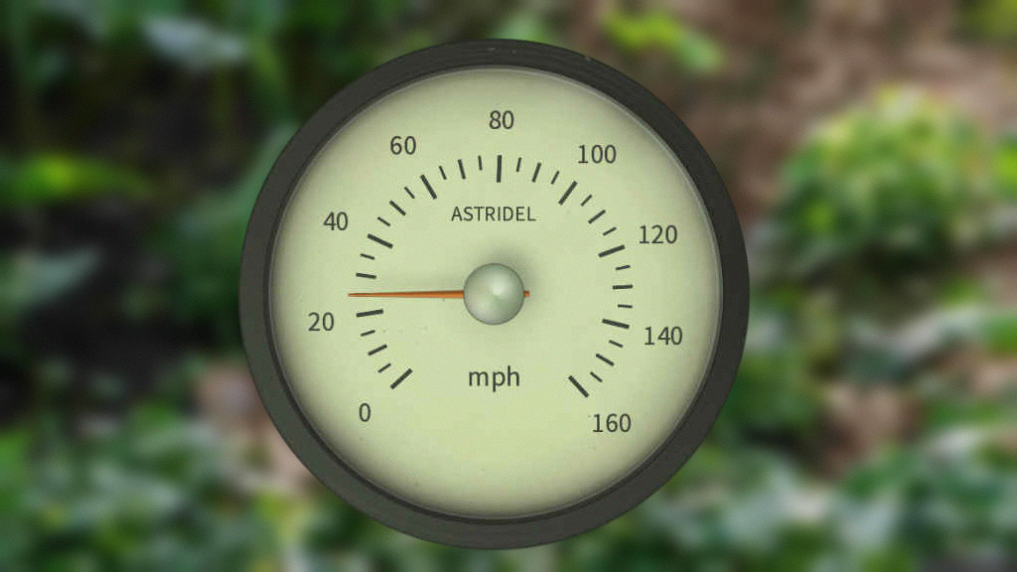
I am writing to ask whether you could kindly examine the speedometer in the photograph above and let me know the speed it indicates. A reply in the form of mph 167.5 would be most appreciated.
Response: mph 25
